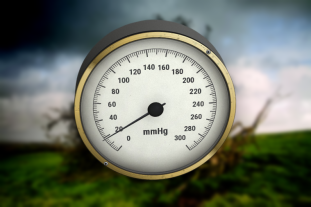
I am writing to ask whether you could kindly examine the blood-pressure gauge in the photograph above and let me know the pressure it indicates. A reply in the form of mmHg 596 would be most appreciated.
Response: mmHg 20
